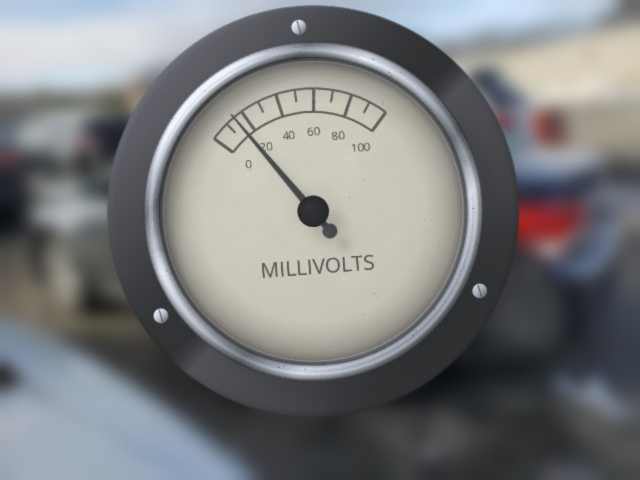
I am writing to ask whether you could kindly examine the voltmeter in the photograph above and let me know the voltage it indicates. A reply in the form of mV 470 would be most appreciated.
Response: mV 15
